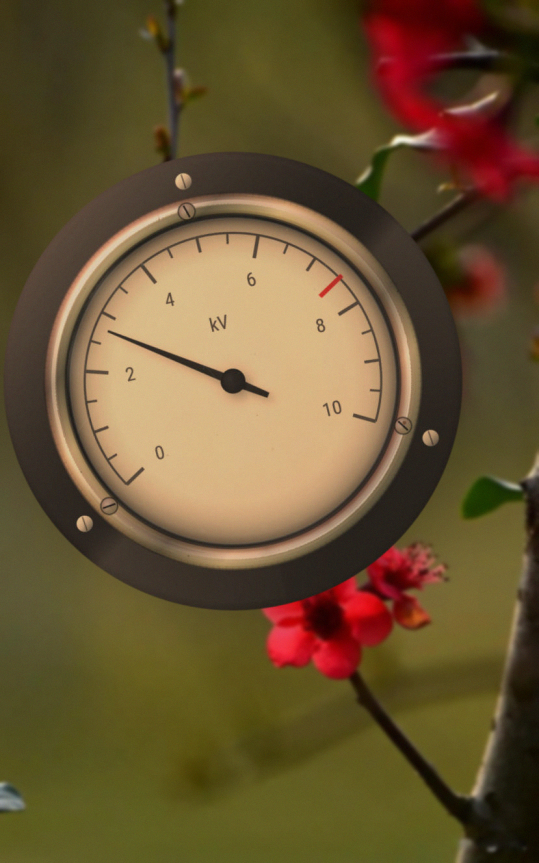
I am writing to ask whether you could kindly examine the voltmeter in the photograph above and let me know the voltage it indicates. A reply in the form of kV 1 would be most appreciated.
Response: kV 2.75
